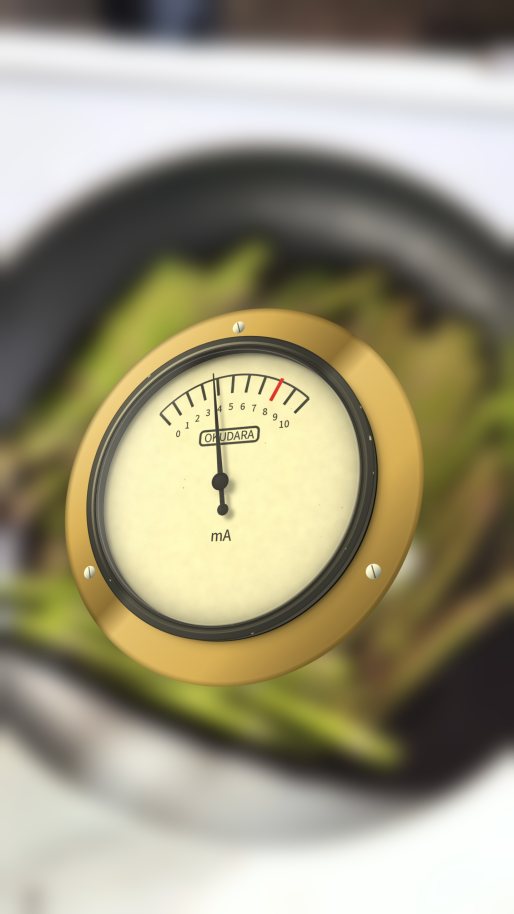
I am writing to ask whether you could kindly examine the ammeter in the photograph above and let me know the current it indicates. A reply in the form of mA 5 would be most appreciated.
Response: mA 4
